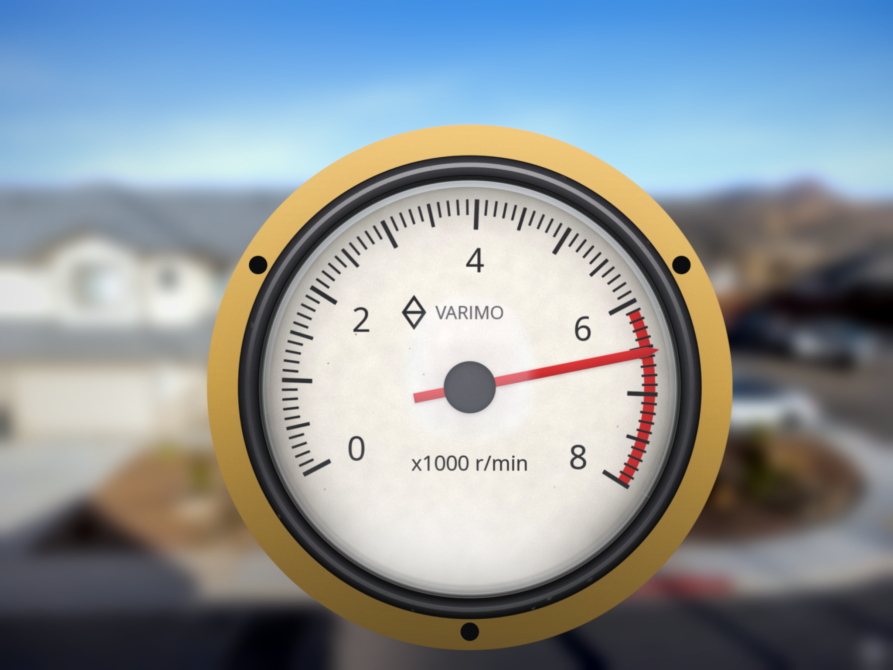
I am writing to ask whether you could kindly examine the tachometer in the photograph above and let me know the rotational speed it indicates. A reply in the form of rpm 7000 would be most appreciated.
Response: rpm 6550
